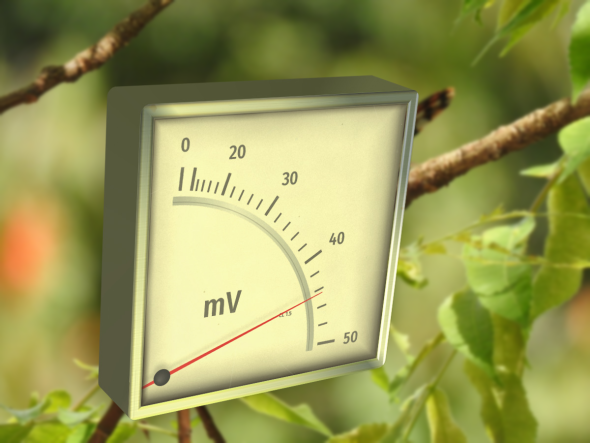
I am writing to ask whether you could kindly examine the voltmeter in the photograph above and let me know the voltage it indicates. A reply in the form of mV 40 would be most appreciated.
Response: mV 44
